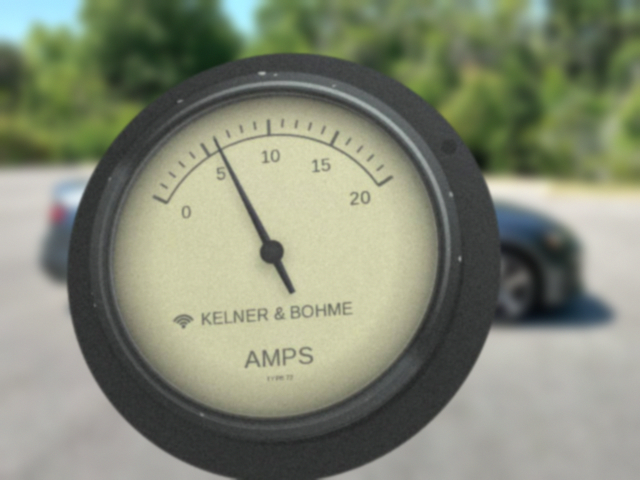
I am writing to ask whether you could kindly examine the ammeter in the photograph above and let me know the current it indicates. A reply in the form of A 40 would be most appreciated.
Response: A 6
